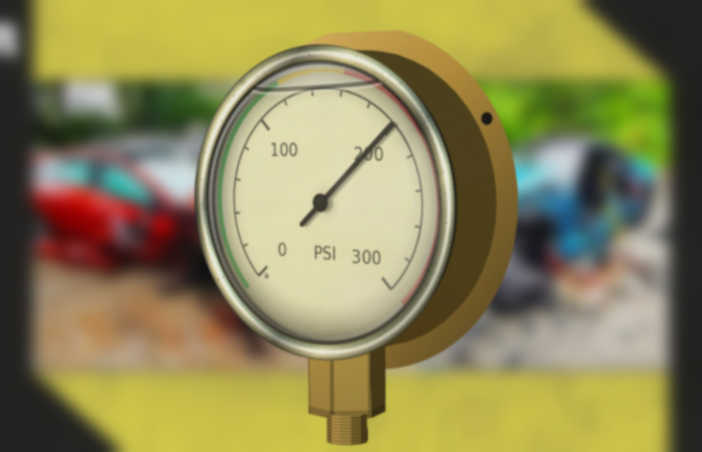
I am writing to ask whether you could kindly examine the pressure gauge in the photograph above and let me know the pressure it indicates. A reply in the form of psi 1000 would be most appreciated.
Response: psi 200
